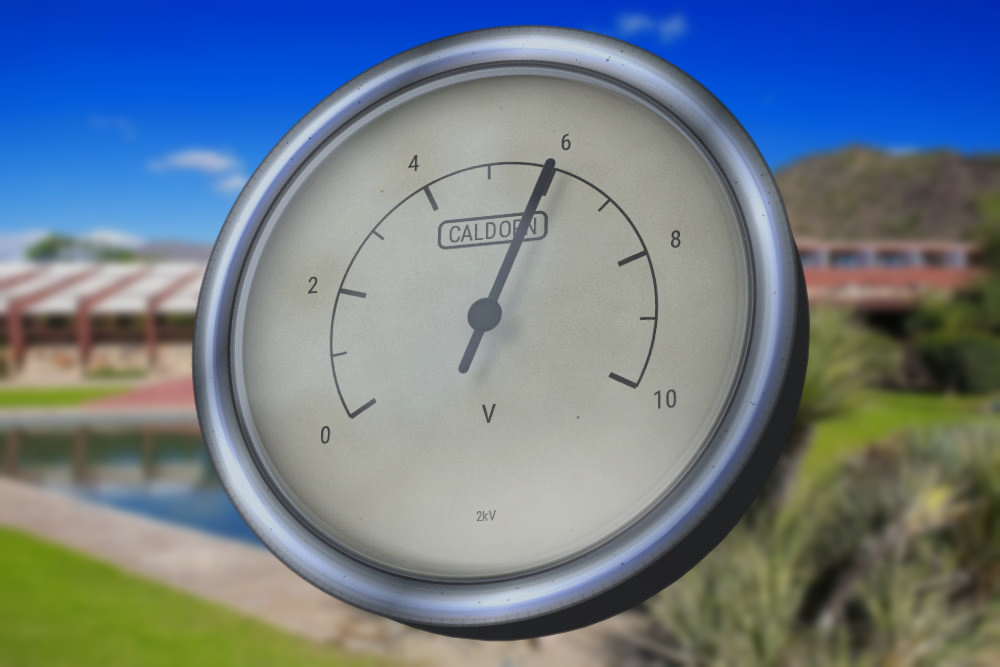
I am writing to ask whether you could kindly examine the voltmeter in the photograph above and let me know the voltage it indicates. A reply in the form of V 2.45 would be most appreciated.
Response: V 6
